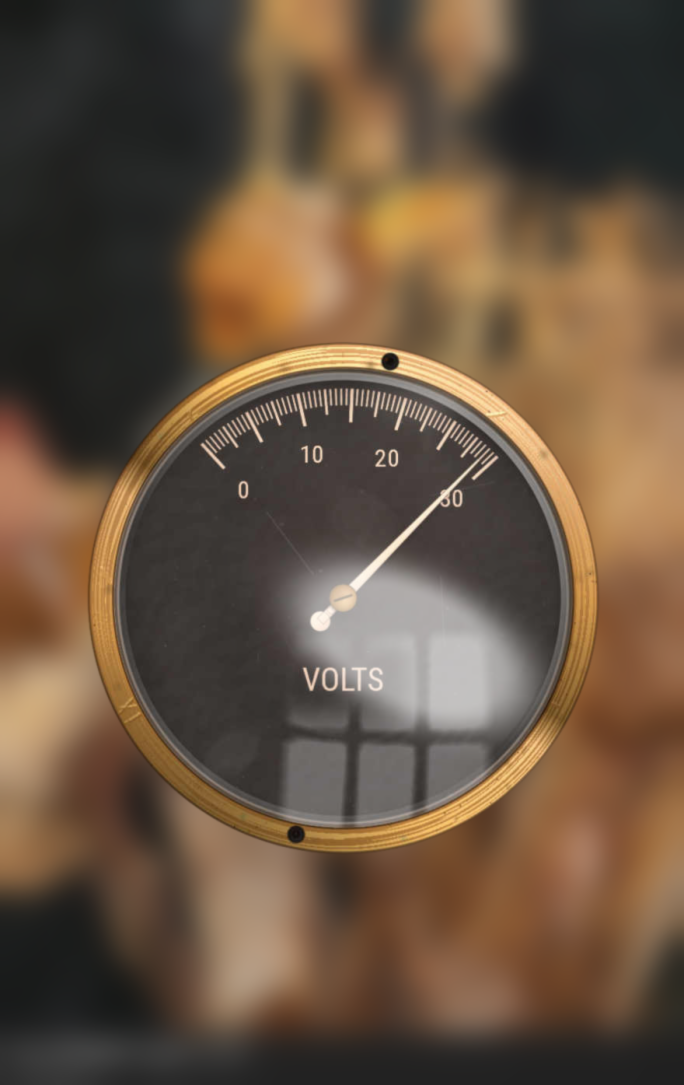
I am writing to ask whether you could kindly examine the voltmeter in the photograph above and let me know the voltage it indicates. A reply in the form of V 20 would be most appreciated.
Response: V 29
